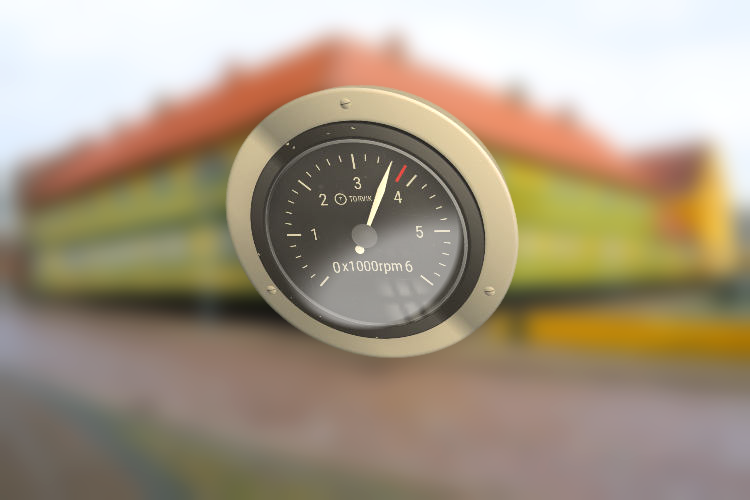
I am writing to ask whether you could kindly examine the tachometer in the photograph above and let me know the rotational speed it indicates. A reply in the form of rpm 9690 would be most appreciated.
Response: rpm 3600
